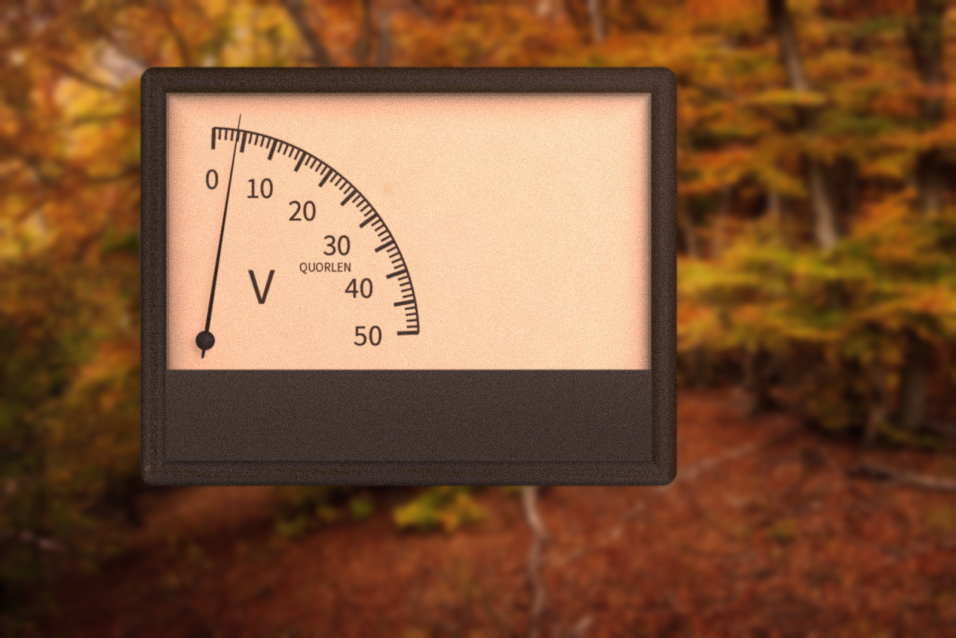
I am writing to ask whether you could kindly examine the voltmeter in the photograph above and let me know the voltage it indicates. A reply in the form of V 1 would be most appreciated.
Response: V 4
